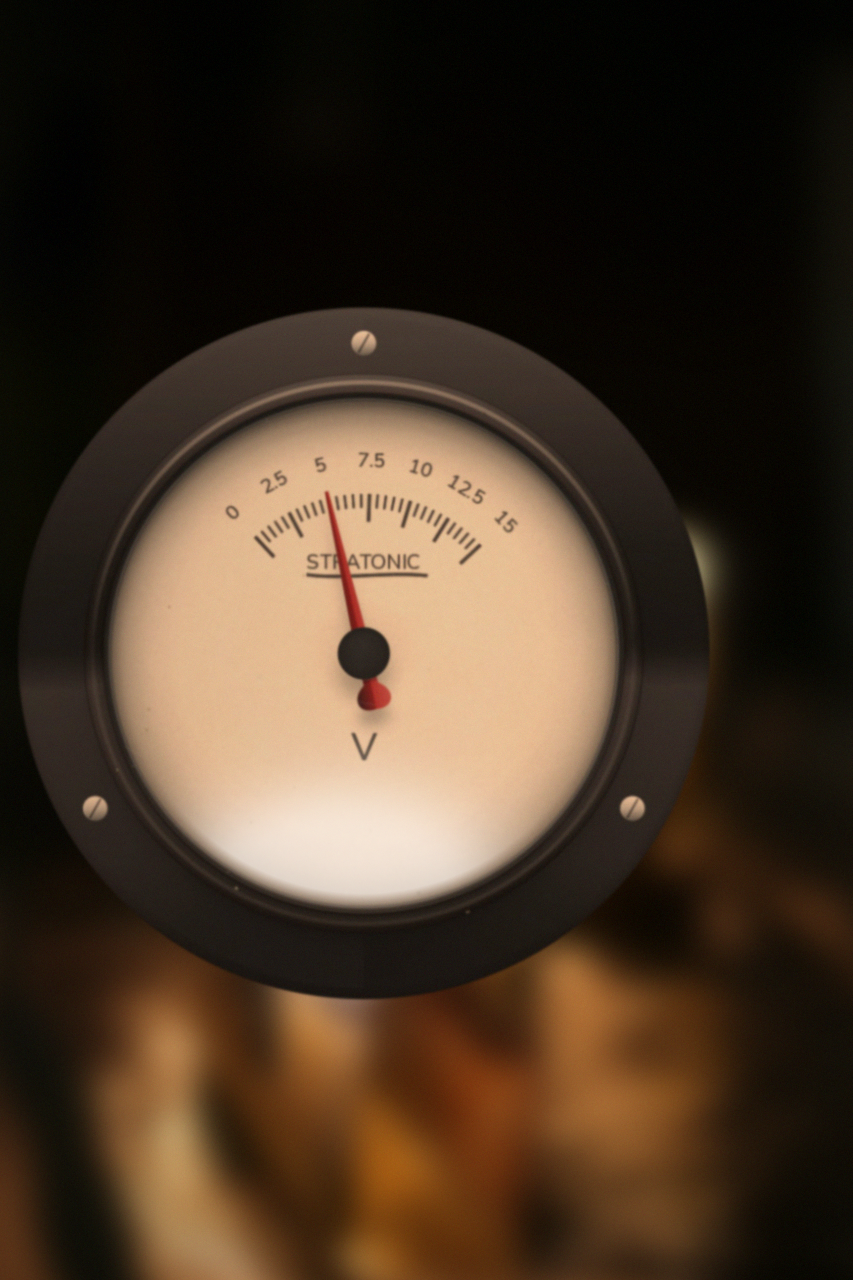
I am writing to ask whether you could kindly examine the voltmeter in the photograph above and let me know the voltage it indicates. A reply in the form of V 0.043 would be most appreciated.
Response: V 5
